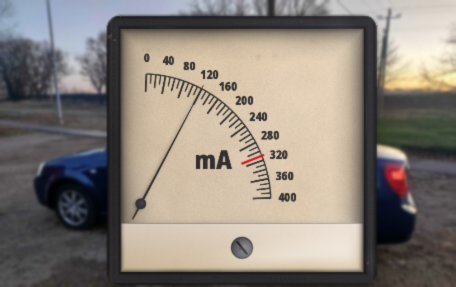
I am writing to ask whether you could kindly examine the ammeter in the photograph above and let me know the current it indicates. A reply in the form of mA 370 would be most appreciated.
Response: mA 120
